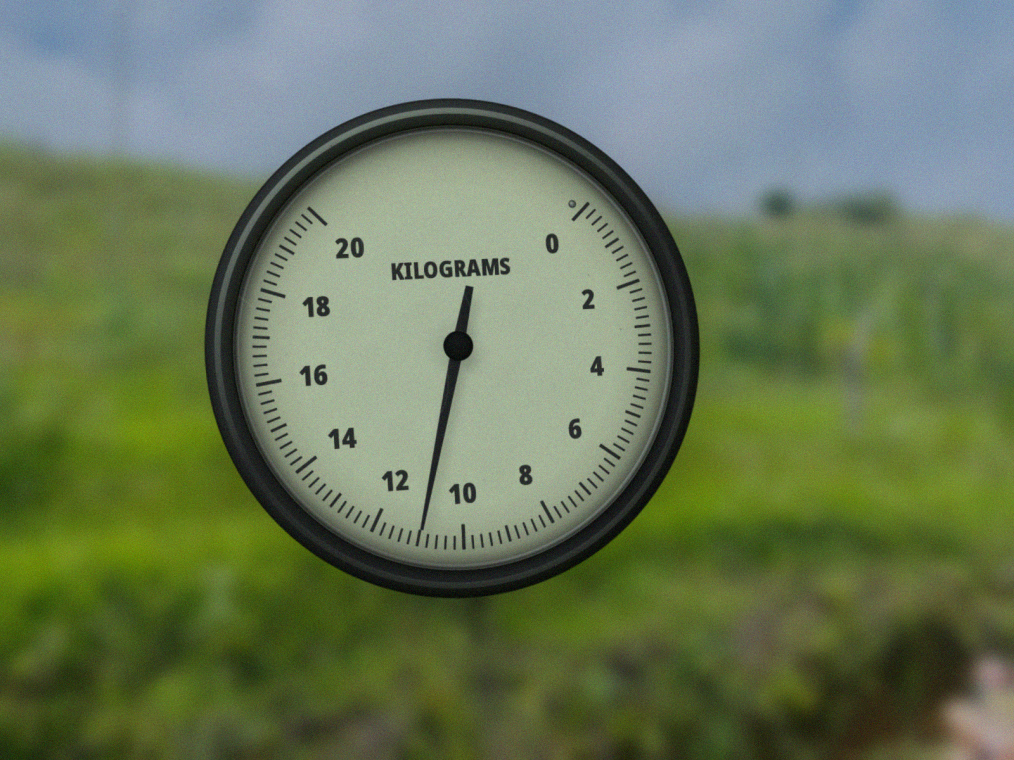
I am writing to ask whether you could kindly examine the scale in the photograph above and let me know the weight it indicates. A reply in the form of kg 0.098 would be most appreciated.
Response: kg 11
